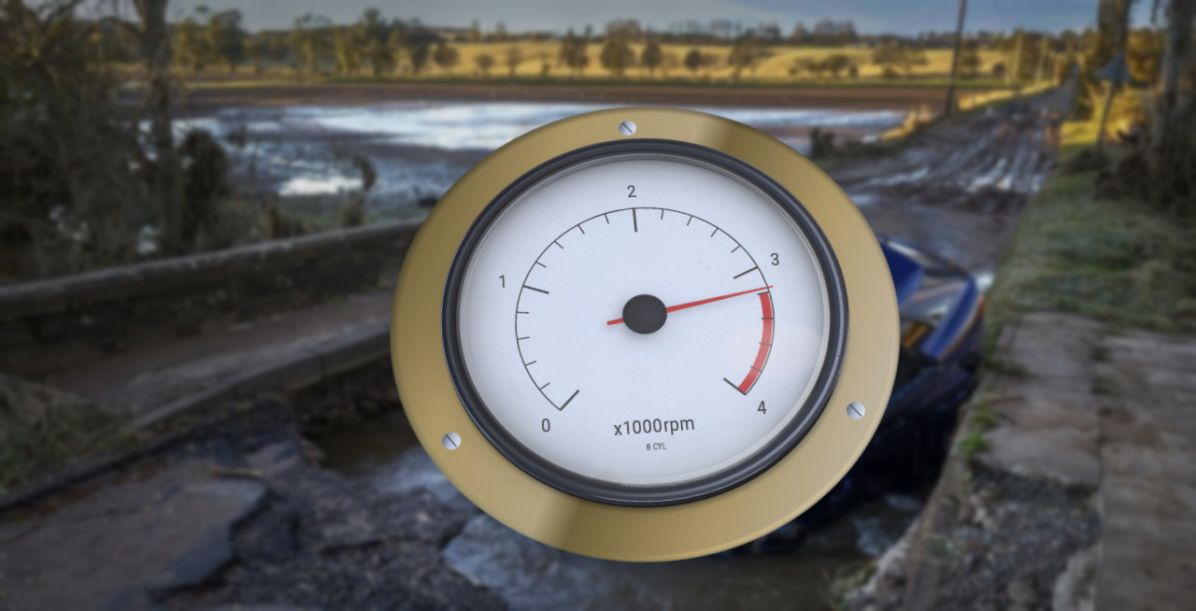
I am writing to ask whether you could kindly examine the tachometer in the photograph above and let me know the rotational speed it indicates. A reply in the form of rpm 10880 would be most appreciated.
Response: rpm 3200
